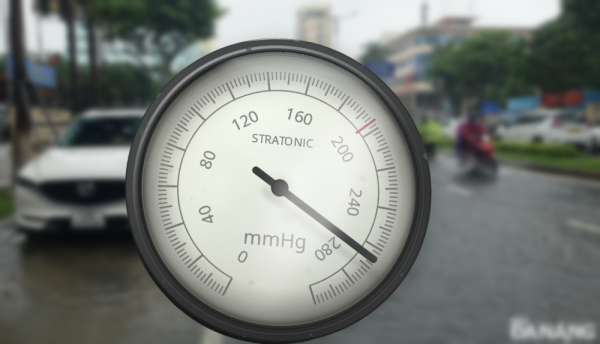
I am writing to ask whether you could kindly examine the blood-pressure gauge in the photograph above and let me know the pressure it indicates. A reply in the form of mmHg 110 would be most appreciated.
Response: mmHg 266
